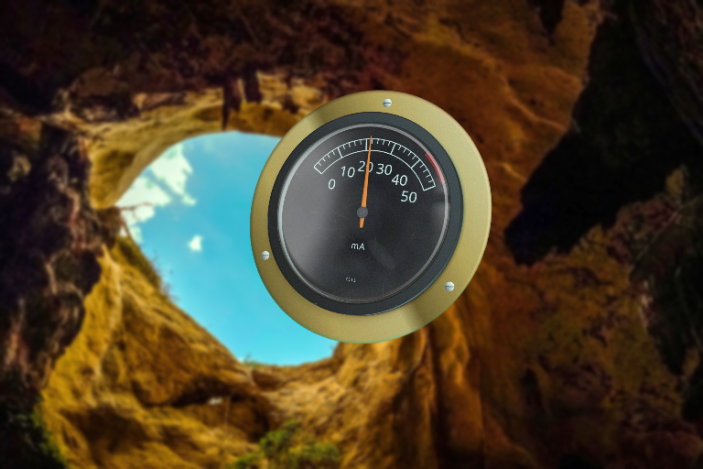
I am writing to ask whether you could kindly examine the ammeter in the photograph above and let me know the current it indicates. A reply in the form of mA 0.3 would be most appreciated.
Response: mA 22
